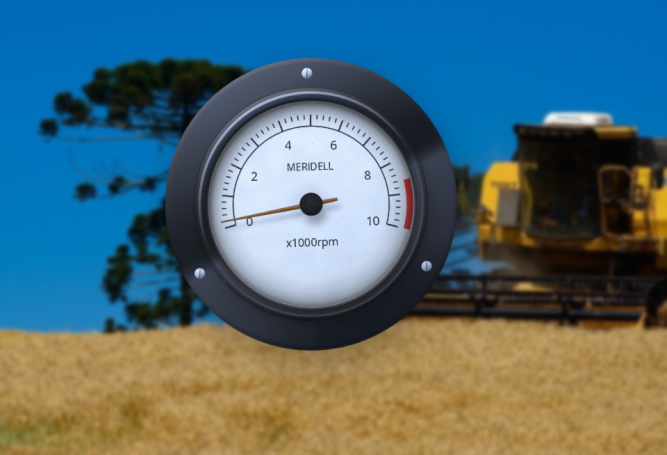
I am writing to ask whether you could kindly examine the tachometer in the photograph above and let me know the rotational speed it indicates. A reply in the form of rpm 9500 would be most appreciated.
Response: rpm 200
